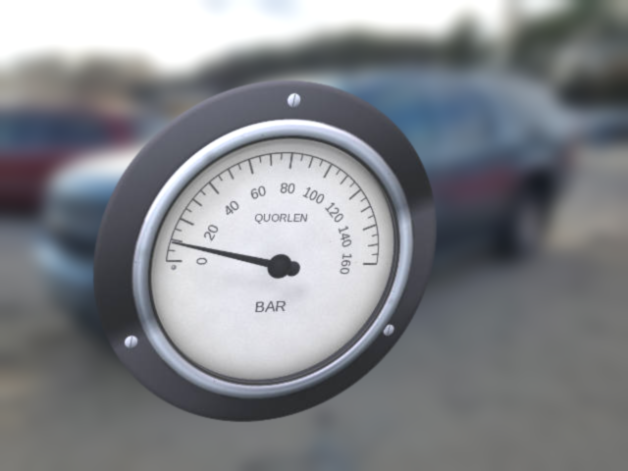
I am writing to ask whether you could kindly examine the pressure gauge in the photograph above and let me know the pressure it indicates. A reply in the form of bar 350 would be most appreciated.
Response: bar 10
